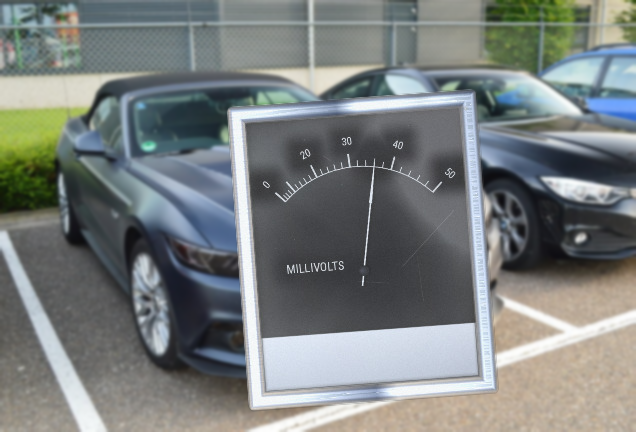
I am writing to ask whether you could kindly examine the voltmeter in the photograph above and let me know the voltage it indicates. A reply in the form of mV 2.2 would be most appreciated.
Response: mV 36
